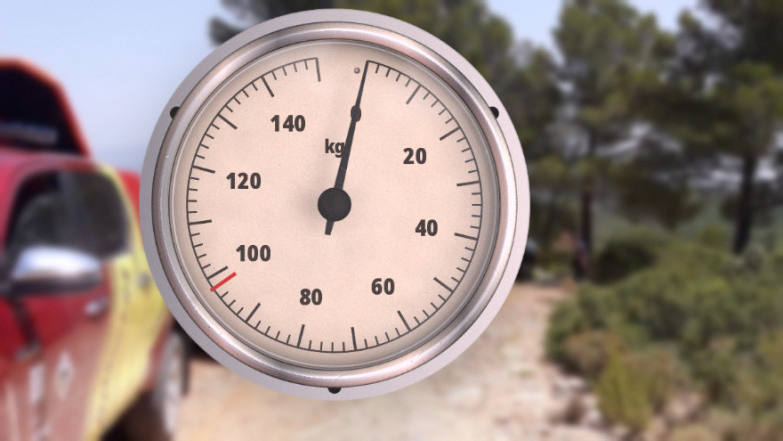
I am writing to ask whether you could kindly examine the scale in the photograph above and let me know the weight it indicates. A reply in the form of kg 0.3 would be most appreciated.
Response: kg 0
